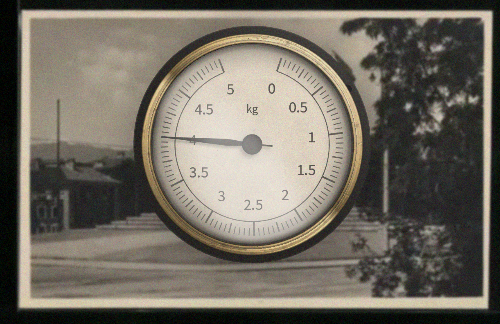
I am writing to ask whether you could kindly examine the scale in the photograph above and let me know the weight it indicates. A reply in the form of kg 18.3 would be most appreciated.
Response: kg 4
